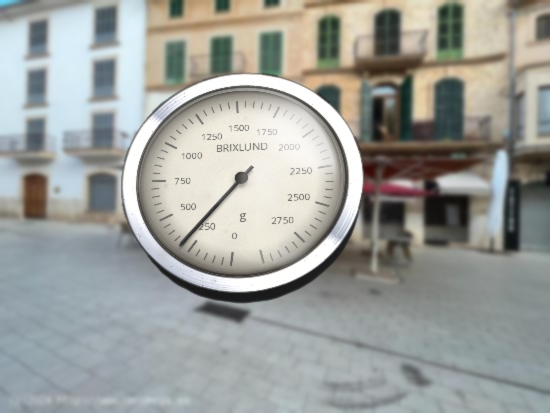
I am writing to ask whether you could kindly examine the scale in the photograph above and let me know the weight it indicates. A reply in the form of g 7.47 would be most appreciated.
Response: g 300
